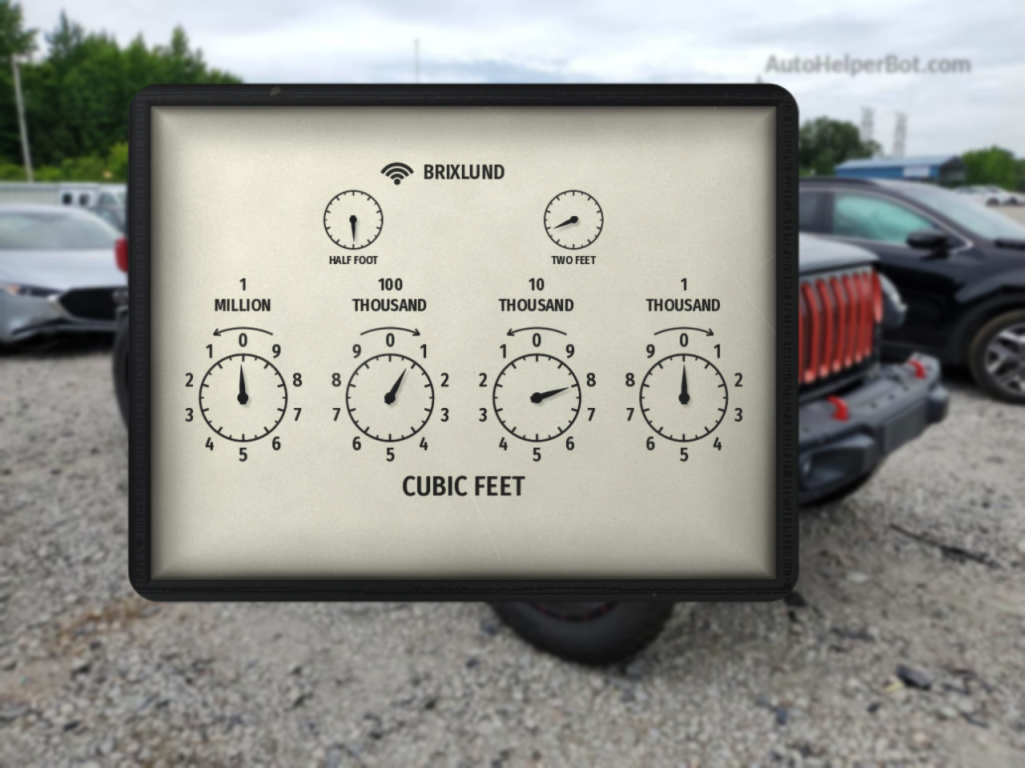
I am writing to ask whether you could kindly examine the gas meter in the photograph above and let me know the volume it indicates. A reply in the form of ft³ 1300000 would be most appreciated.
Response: ft³ 8000
